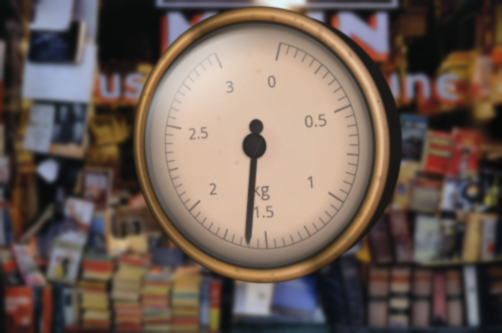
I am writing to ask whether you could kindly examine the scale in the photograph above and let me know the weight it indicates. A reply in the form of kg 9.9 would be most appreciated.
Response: kg 1.6
